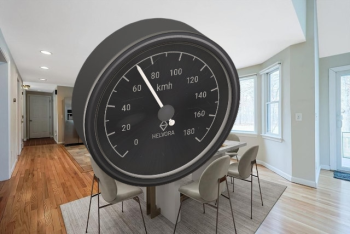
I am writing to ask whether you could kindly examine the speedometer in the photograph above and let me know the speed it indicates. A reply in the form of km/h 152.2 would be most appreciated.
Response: km/h 70
